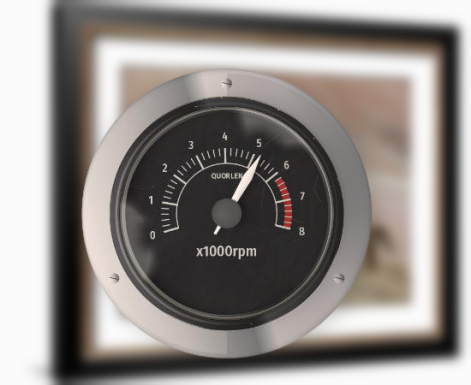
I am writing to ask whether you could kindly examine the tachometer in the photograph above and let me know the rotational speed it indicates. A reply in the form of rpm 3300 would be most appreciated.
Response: rpm 5200
